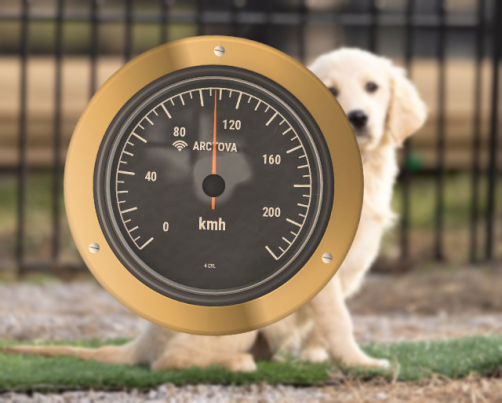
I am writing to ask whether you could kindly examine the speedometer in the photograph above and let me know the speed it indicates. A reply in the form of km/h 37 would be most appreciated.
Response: km/h 107.5
